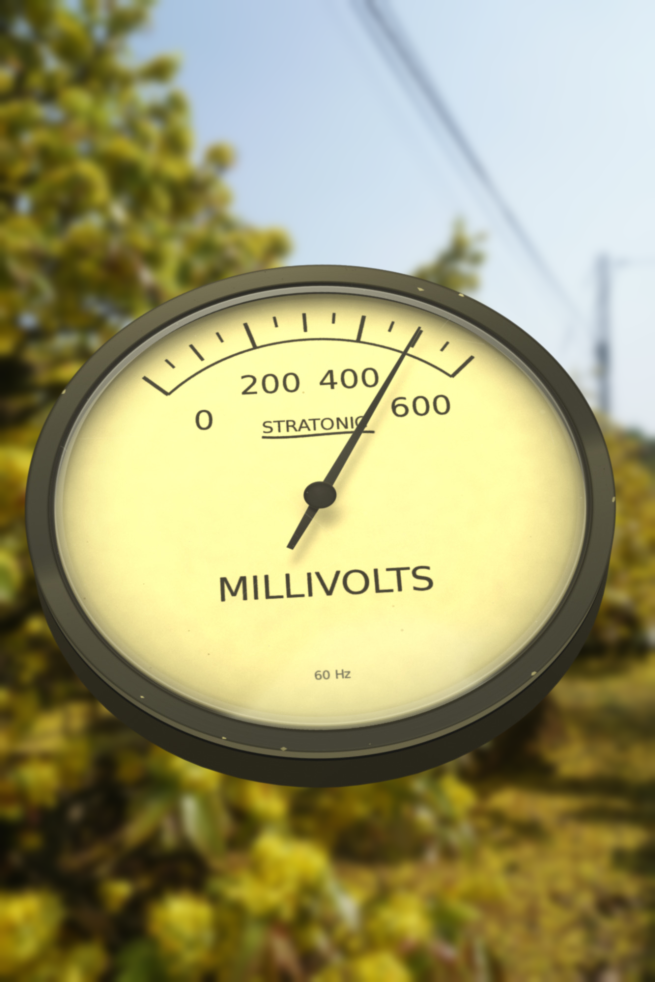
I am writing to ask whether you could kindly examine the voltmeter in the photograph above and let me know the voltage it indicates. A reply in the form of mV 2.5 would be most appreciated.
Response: mV 500
